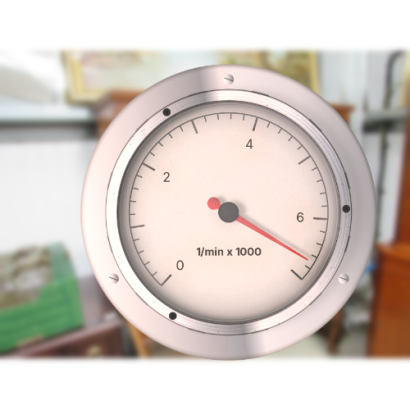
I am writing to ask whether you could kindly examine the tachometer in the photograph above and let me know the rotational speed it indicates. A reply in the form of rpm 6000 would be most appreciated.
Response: rpm 6700
